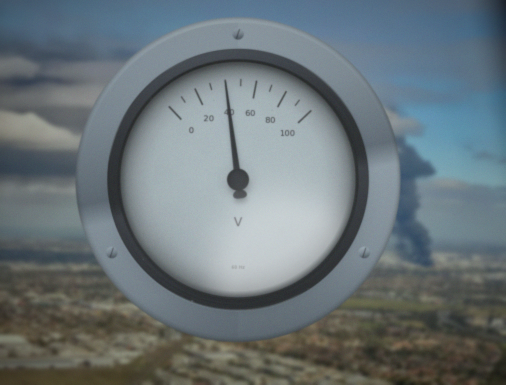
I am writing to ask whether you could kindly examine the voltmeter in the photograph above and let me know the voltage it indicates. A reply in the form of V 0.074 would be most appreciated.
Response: V 40
